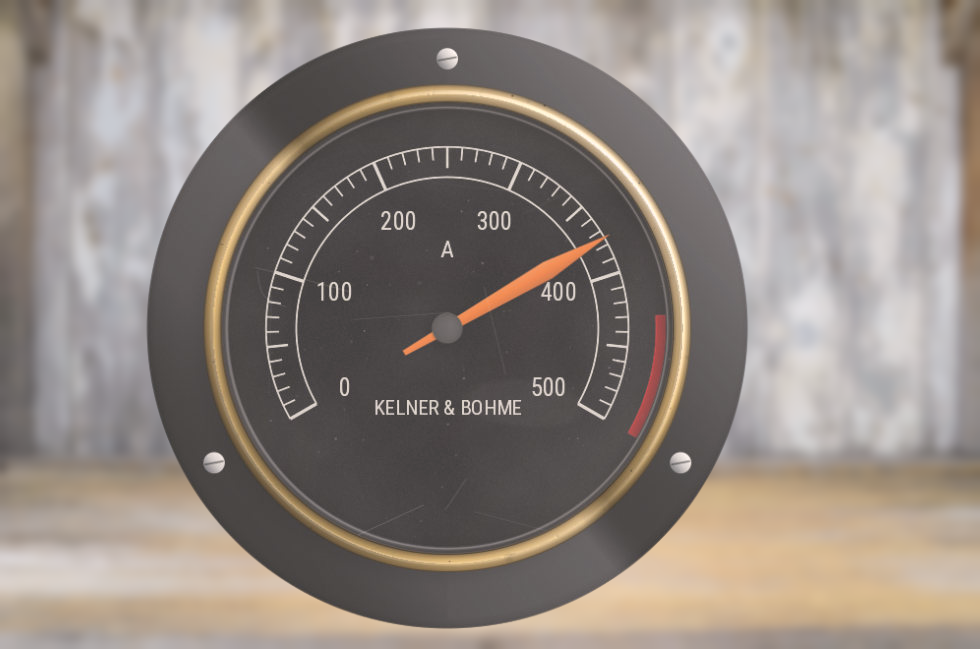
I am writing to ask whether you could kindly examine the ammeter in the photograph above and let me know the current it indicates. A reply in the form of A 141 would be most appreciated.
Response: A 375
